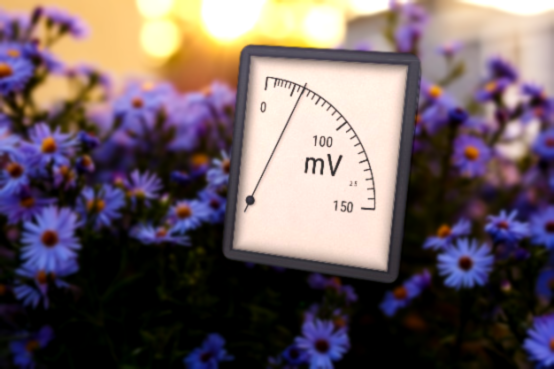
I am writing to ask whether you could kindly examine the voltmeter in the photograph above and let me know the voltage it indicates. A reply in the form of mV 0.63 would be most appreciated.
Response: mV 60
